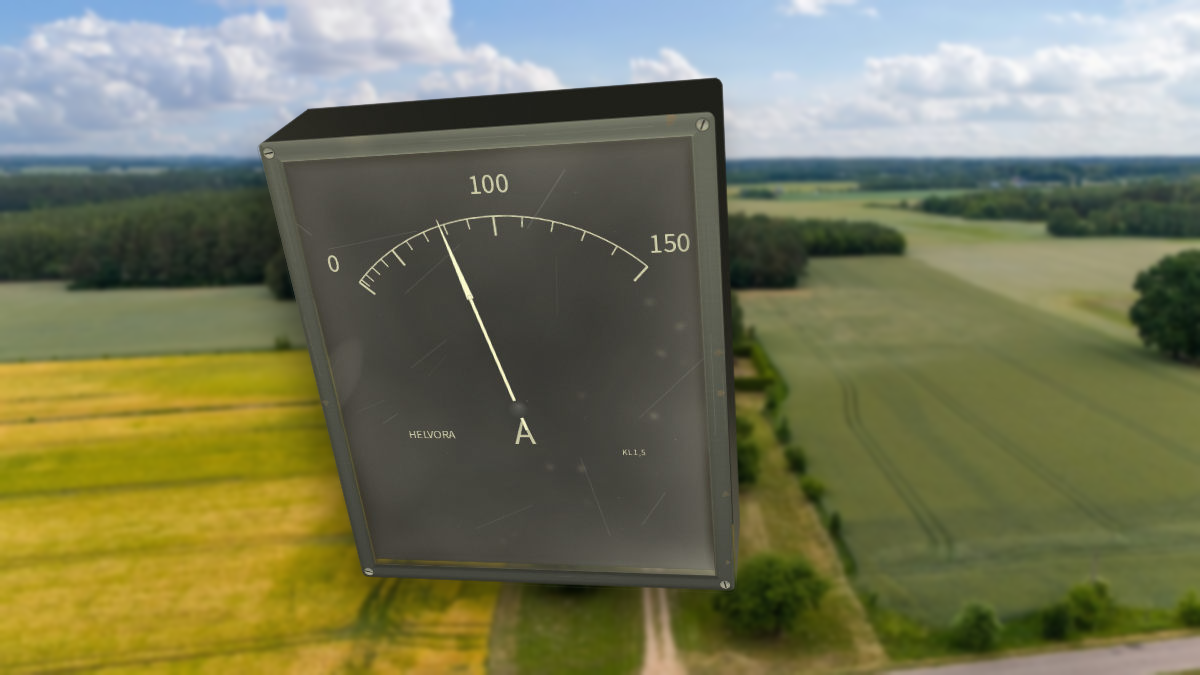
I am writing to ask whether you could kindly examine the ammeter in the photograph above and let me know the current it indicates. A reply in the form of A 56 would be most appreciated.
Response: A 80
